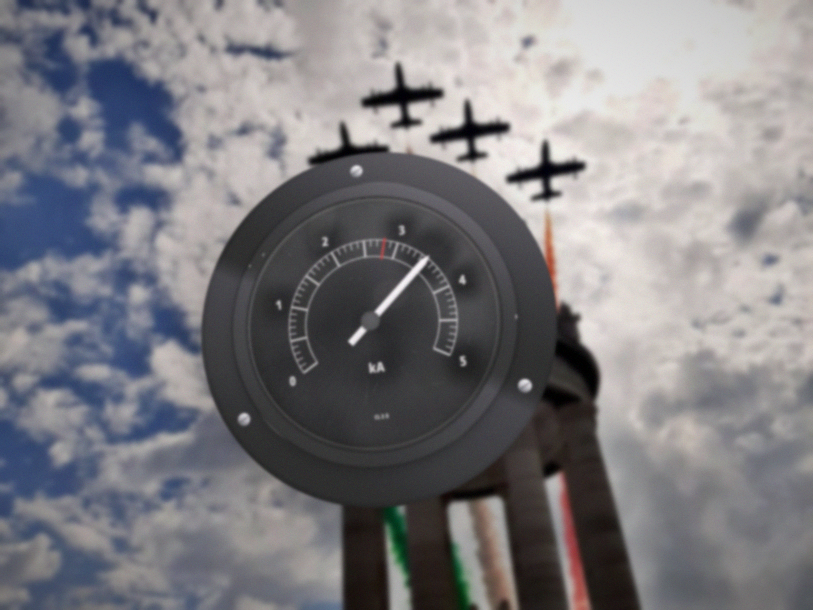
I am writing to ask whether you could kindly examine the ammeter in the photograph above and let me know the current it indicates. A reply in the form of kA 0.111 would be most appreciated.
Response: kA 3.5
